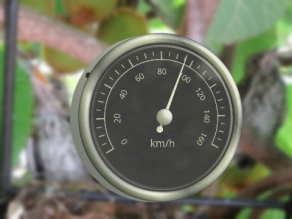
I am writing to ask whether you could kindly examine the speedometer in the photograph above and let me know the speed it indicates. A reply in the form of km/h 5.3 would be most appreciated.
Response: km/h 95
